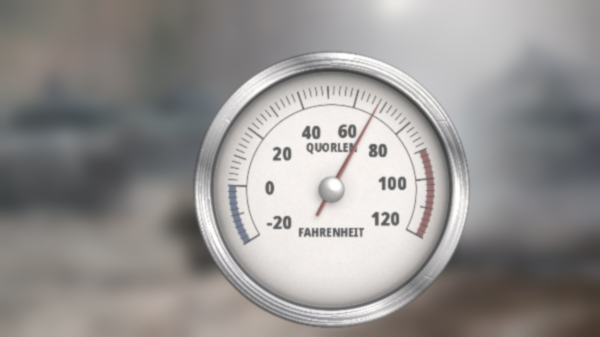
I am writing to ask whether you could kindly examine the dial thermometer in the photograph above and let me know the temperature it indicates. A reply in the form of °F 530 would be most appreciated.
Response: °F 68
